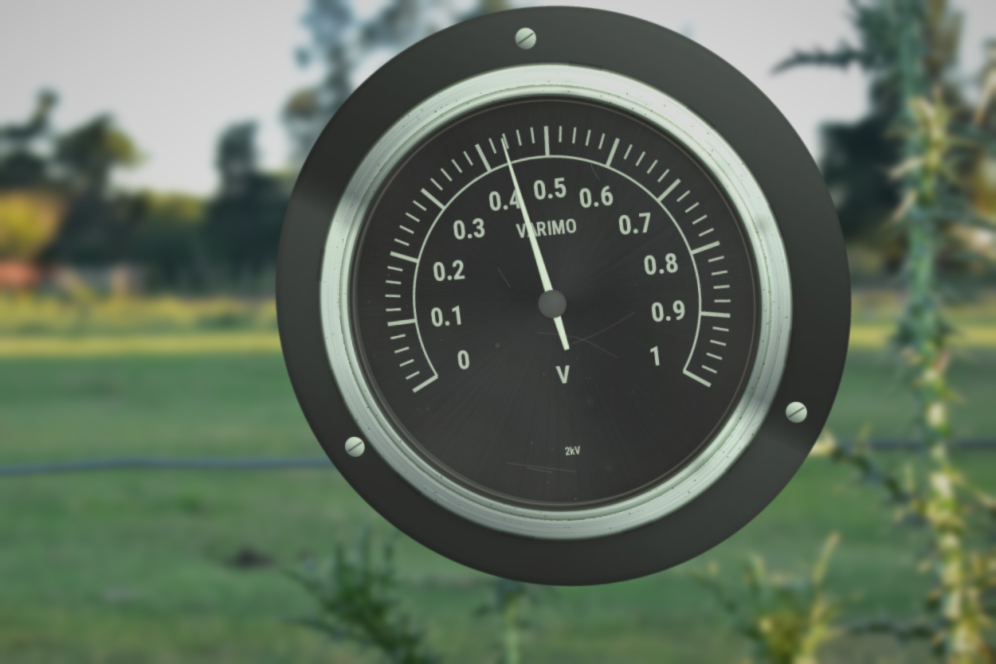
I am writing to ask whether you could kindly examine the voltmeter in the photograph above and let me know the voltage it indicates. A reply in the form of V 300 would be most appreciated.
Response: V 0.44
